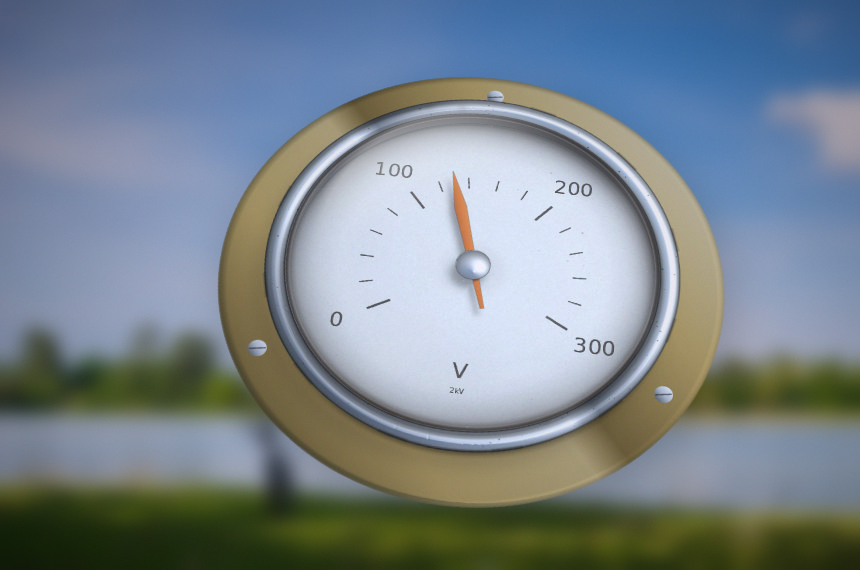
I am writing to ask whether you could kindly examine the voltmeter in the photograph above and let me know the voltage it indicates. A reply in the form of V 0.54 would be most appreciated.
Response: V 130
